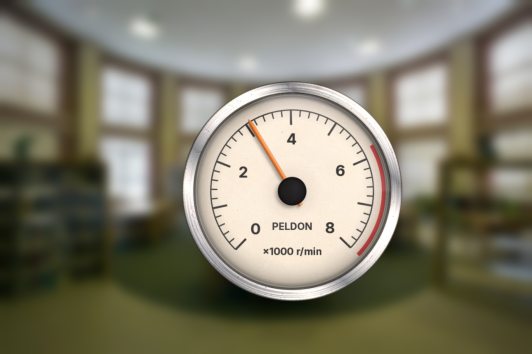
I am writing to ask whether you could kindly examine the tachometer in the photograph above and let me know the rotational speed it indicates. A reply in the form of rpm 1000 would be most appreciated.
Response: rpm 3100
